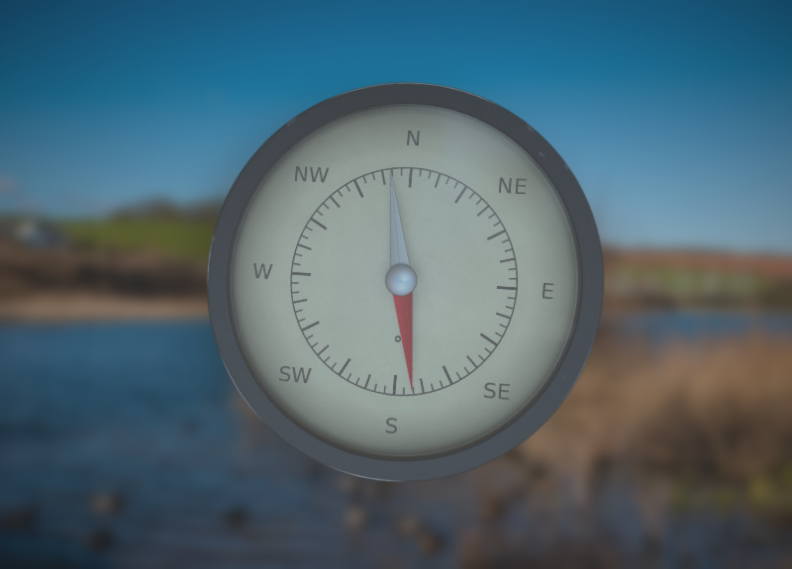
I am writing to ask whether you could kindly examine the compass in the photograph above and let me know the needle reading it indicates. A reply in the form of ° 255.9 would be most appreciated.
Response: ° 170
